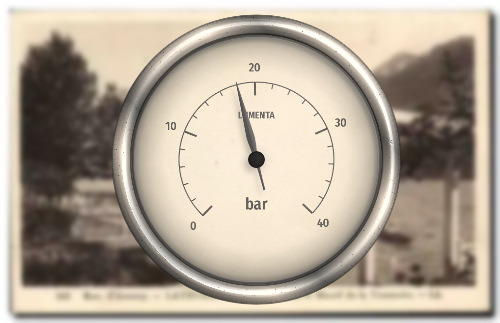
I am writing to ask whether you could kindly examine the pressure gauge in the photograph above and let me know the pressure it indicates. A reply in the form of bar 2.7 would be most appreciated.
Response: bar 18
